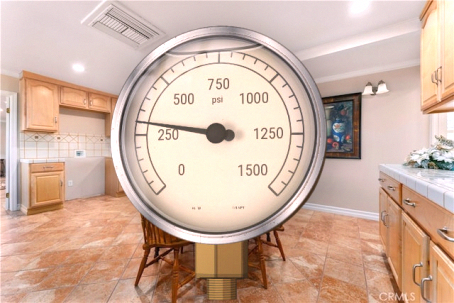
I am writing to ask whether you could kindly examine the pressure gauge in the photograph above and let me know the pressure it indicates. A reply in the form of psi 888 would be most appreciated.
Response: psi 300
